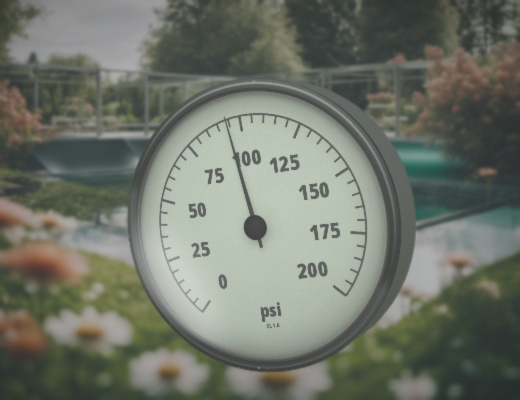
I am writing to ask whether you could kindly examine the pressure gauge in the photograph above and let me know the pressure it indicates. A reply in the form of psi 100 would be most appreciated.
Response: psi 95
